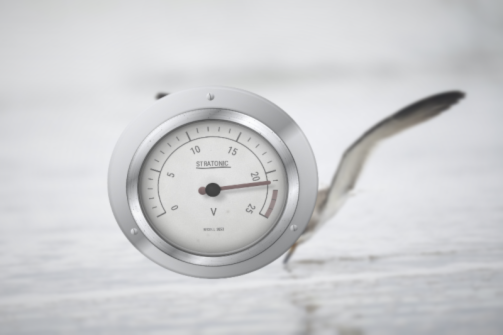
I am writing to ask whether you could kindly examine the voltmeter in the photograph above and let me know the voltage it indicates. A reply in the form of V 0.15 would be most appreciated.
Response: V 21
